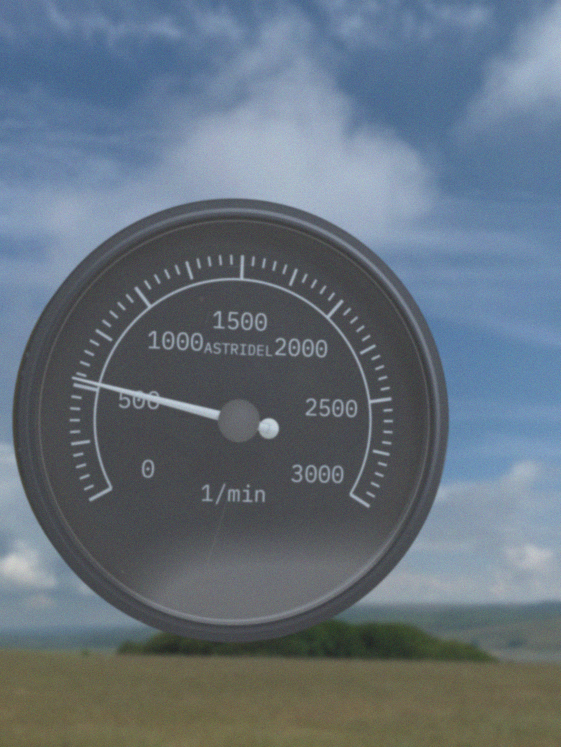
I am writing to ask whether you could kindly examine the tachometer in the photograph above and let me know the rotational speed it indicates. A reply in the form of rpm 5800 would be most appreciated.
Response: rpm 525
